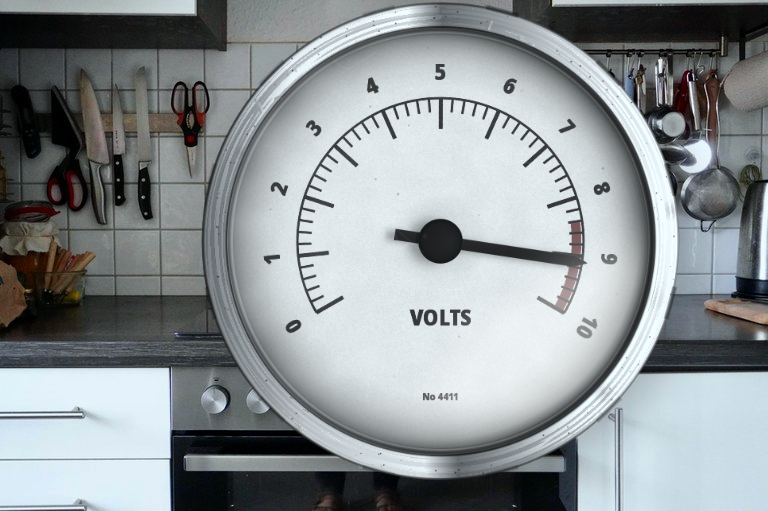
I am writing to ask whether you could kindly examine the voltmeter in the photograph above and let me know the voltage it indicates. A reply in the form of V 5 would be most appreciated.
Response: V 9.1
